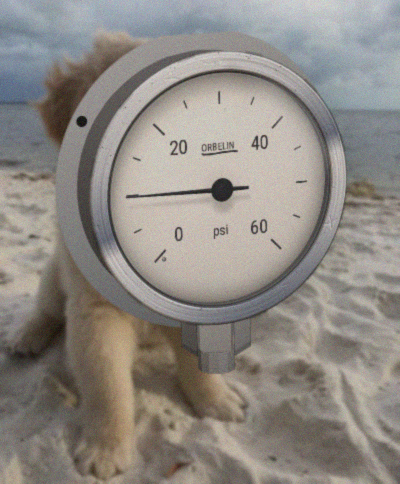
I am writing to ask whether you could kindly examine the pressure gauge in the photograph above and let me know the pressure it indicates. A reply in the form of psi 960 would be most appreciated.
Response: psi 10
